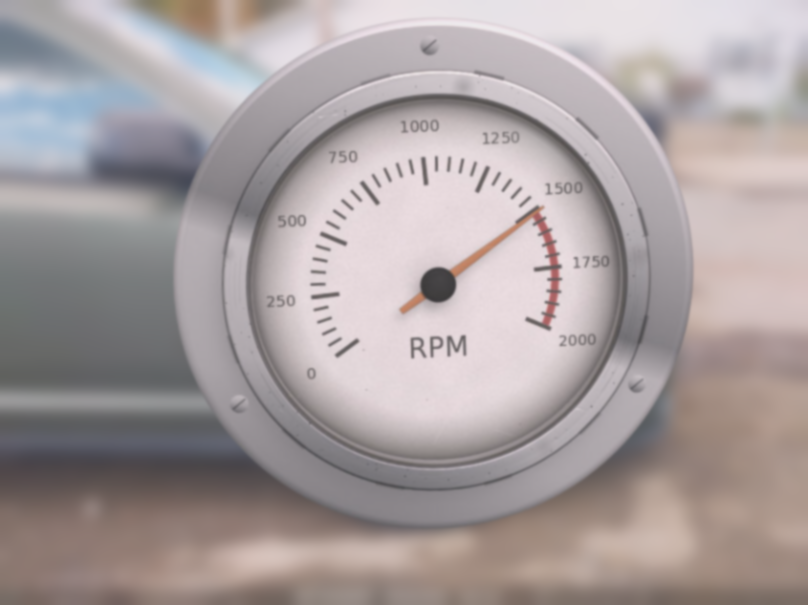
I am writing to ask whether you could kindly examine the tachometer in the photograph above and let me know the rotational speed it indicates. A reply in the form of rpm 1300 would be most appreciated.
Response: rpm 1500
